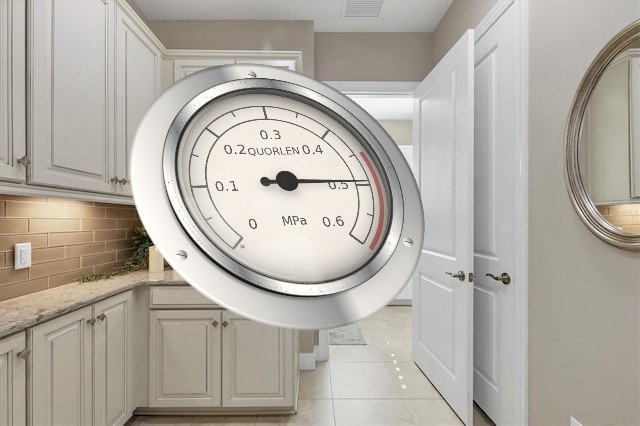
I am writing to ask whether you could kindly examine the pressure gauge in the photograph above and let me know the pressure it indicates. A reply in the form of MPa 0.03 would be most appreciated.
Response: MPa 0.5
